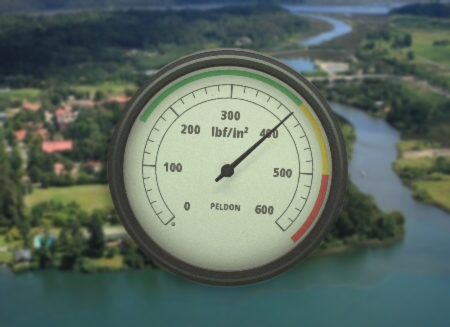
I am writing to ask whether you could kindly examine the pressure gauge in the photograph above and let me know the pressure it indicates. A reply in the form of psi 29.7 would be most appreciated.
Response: psi 400
